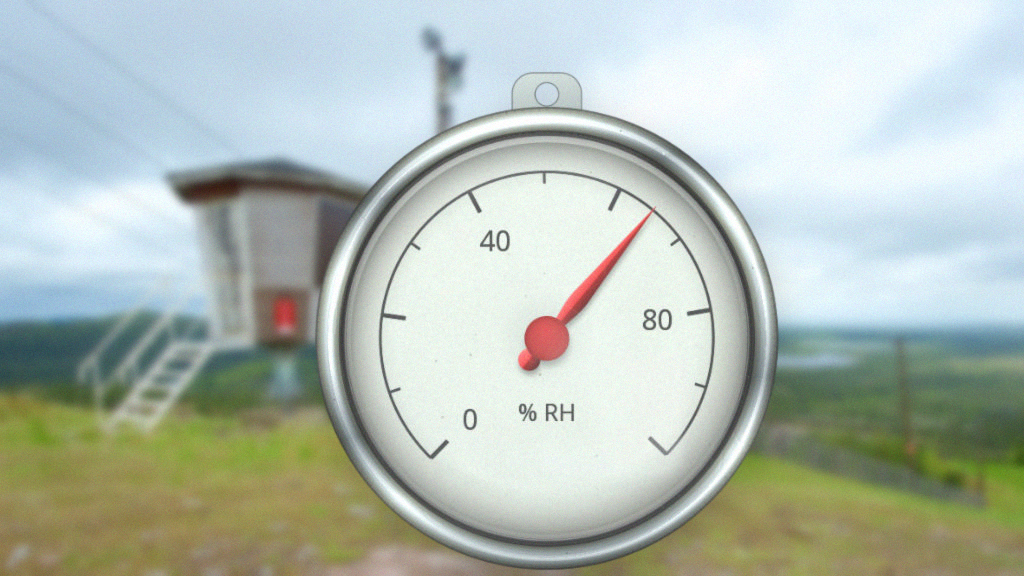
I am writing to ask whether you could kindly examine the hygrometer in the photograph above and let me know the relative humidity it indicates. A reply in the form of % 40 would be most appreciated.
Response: % 65
